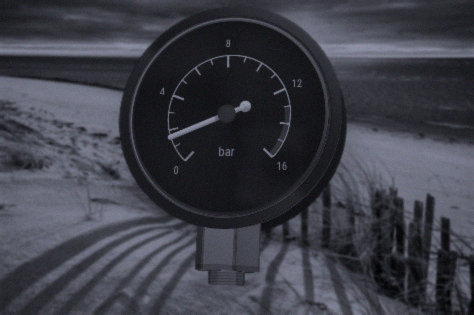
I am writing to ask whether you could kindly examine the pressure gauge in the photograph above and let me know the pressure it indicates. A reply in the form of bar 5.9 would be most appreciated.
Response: bar 1.5
